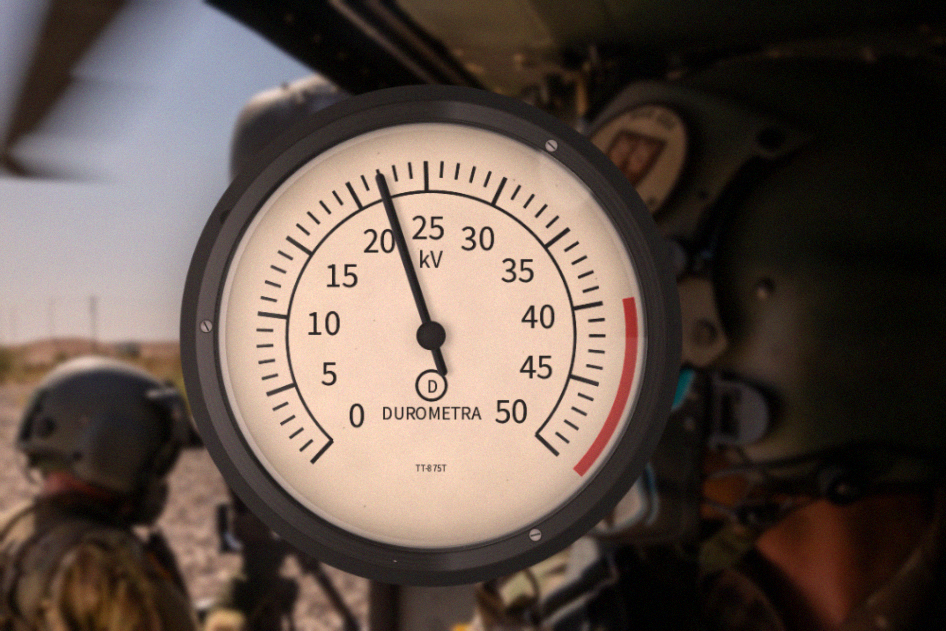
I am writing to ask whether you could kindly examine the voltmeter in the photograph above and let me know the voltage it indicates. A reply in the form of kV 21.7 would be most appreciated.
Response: kV 22
